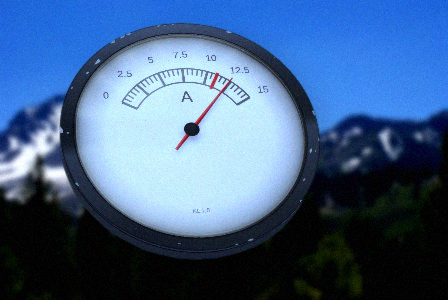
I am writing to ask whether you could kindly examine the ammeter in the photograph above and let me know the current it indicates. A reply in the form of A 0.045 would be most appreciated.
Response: A 12.5
